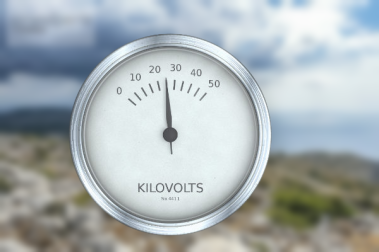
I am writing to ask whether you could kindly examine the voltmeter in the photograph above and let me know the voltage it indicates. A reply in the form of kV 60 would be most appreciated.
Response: kV 25
